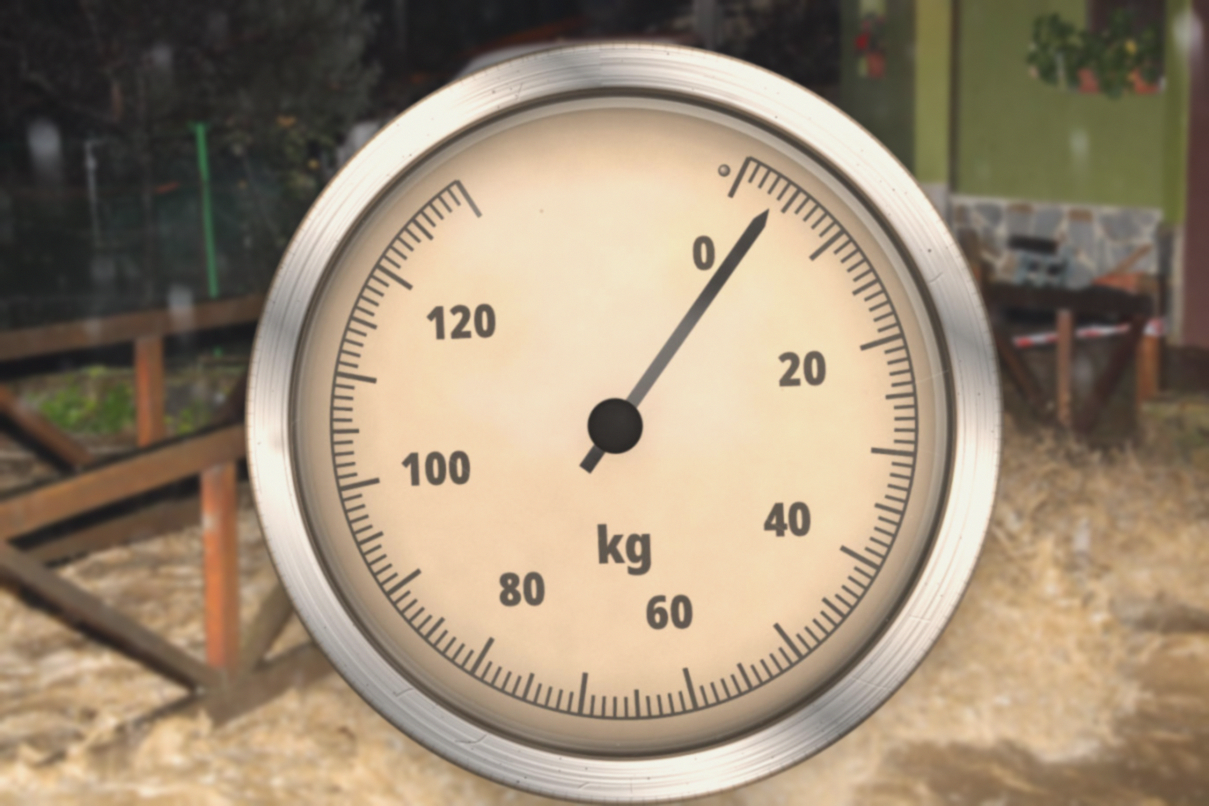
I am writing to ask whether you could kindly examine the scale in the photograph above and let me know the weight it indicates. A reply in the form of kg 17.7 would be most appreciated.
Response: kg 4
